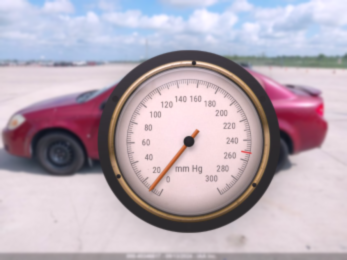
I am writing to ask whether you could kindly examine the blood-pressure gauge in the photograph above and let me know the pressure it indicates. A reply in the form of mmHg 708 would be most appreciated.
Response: mmHg 10
